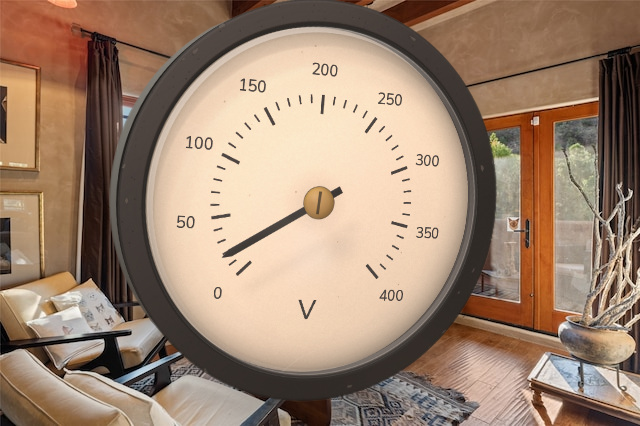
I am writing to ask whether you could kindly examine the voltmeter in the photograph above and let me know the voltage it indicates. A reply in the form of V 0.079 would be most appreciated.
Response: V 20
